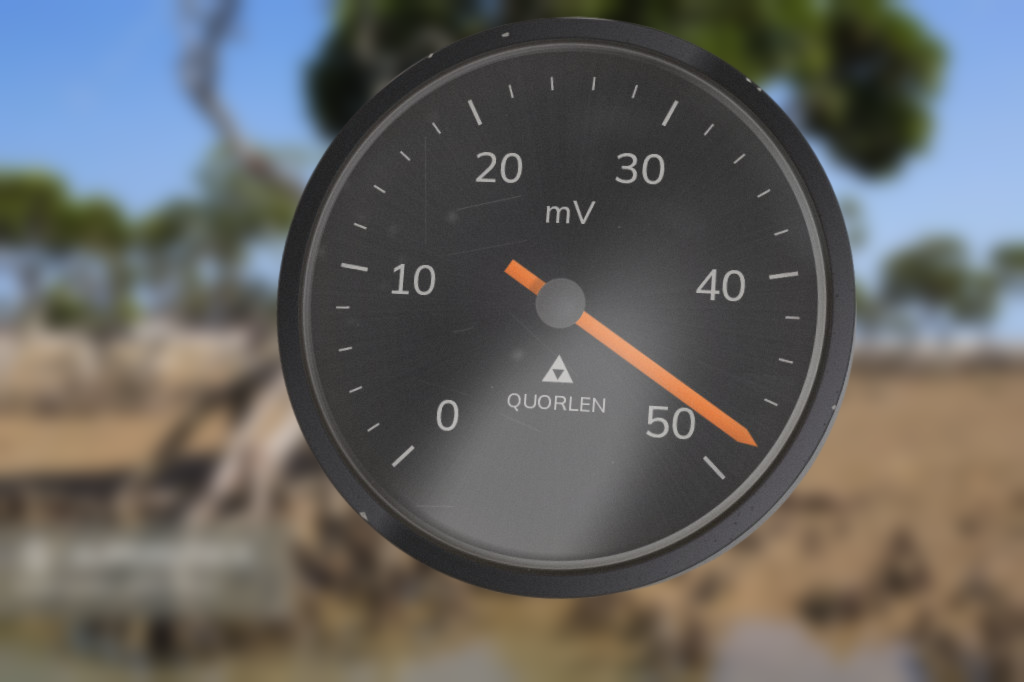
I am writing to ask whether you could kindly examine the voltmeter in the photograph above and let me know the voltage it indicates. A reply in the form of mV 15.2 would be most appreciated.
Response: mV 48
